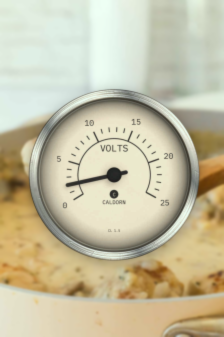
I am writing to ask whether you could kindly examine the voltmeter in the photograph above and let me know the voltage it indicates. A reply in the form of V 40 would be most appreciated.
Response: V 2
